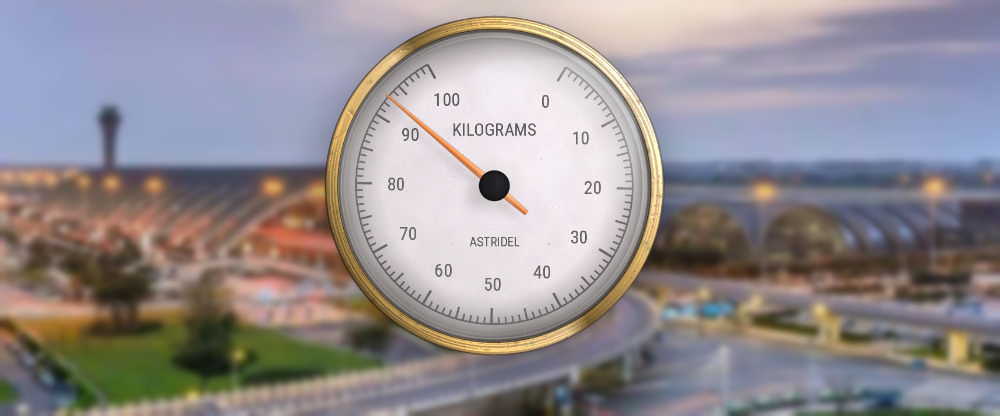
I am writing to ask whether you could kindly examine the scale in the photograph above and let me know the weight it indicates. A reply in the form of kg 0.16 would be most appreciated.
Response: kg 93
